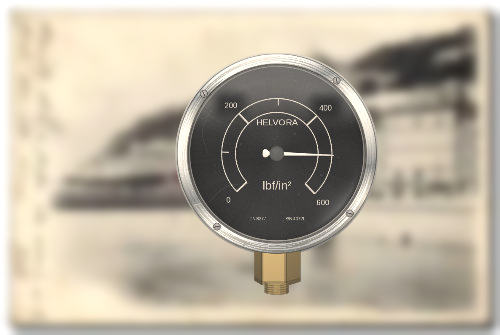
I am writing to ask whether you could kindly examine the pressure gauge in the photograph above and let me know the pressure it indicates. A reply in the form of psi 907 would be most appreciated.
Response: psi 500
